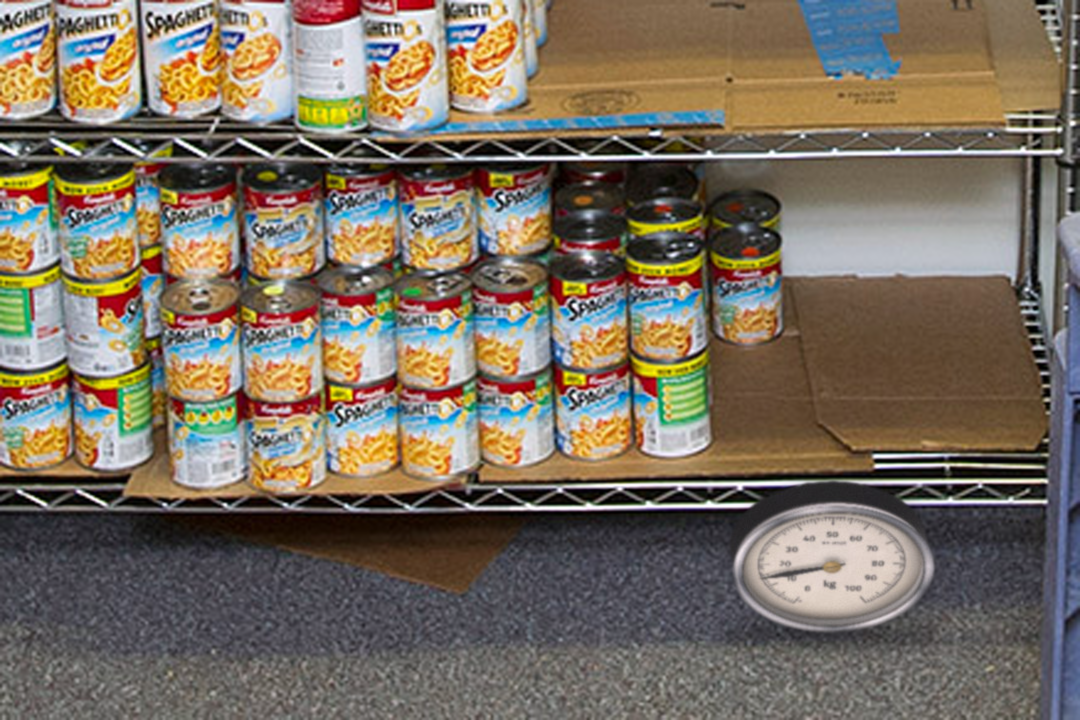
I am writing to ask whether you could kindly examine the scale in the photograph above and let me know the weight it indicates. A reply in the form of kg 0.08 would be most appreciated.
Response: kg 15
